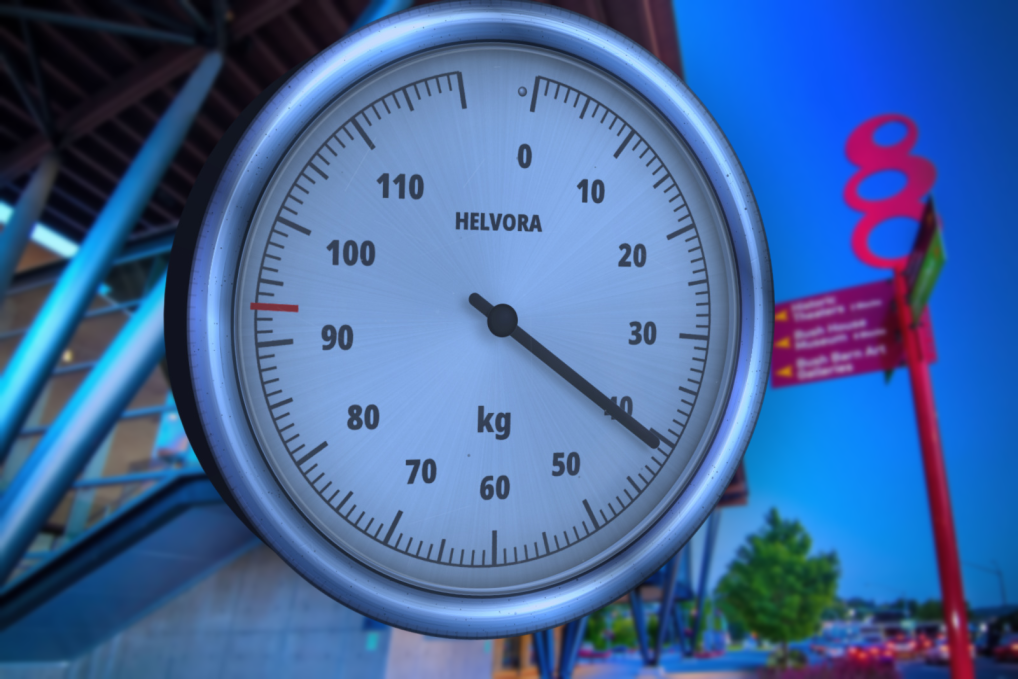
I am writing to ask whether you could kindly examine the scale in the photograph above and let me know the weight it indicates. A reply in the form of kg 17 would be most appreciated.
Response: kg 41
